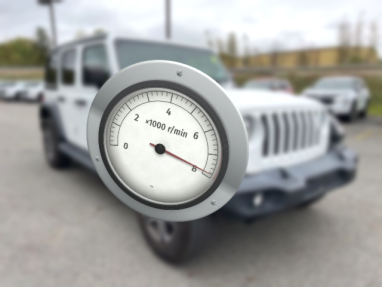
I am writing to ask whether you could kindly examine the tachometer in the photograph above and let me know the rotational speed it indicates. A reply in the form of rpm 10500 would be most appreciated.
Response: rpm 7800
